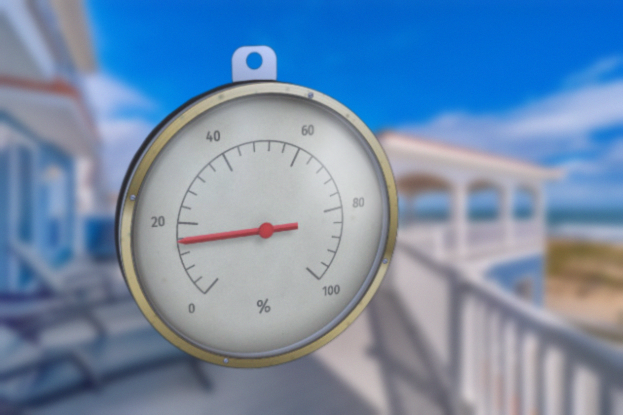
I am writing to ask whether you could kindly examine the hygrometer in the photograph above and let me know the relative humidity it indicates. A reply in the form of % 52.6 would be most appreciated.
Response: % 16
